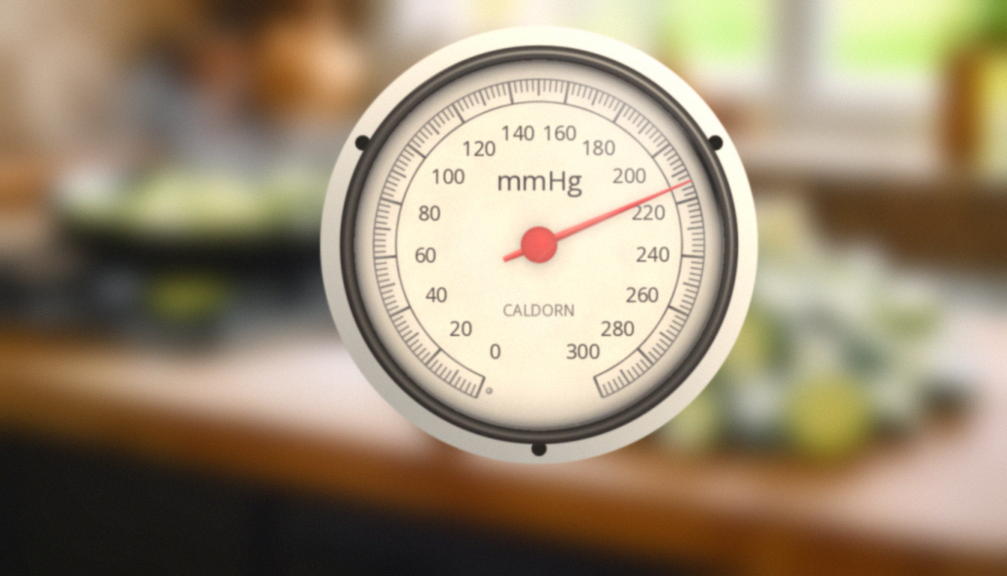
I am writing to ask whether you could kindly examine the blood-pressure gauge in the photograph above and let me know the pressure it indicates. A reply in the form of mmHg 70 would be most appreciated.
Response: mmHg 214
